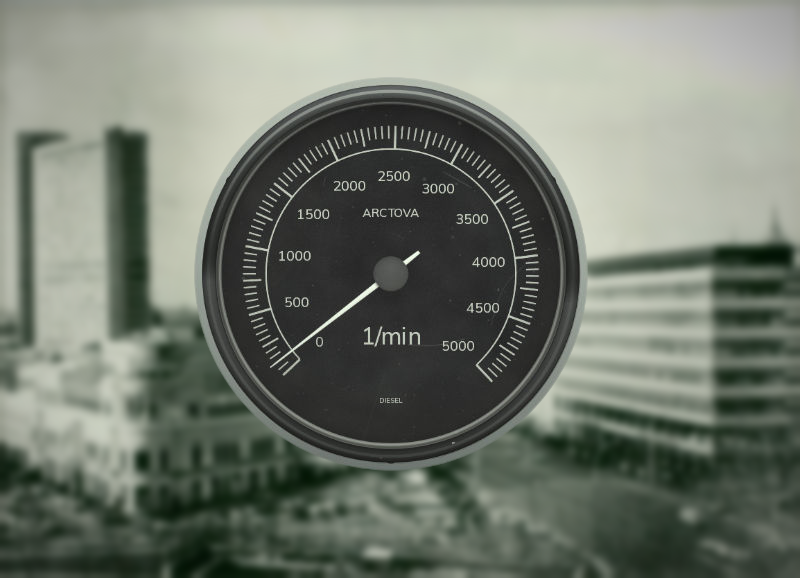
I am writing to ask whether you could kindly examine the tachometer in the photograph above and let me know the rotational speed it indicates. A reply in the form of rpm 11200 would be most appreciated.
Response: rpm 100
